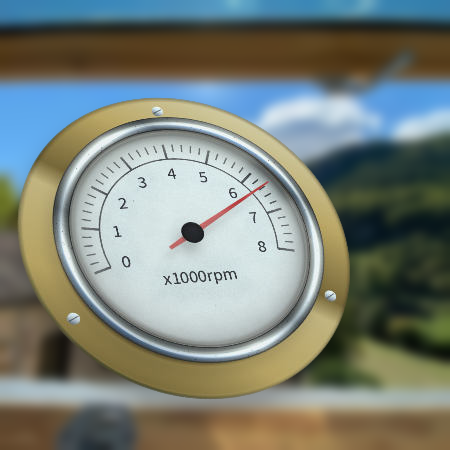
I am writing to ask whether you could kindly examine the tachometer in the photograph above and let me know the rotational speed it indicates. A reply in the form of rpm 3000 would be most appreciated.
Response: rpm 6400
